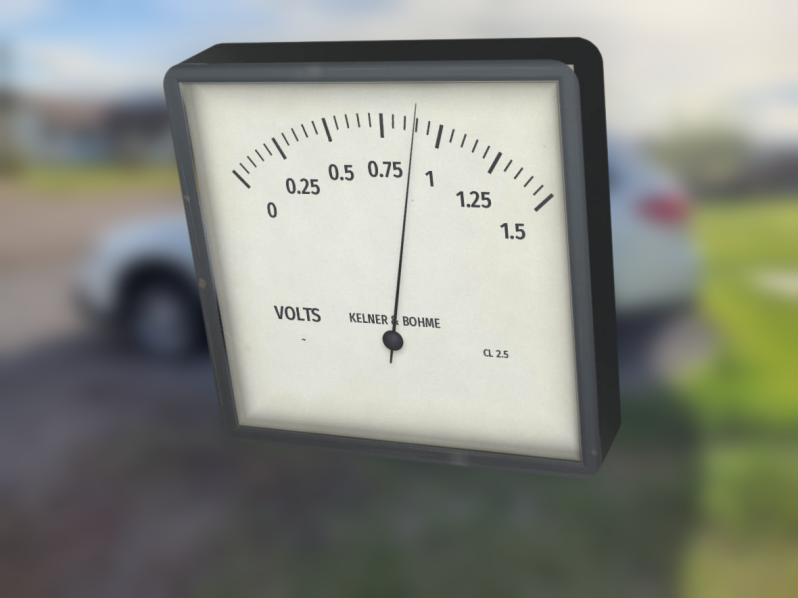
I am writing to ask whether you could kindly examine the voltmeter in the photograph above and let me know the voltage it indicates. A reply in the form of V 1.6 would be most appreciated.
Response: V 0.9
